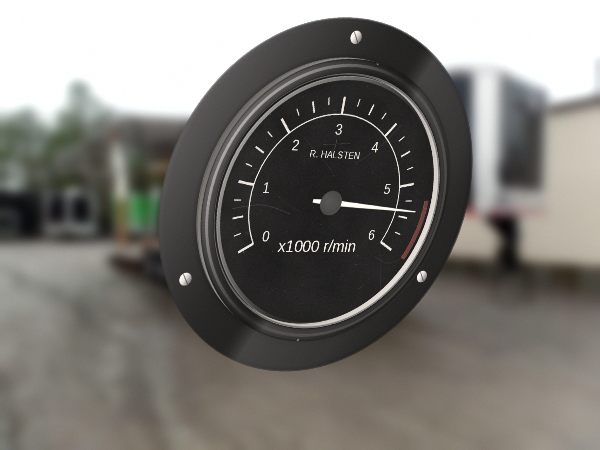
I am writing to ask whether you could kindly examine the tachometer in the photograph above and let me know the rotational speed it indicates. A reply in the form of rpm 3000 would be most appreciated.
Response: rpm 5375
